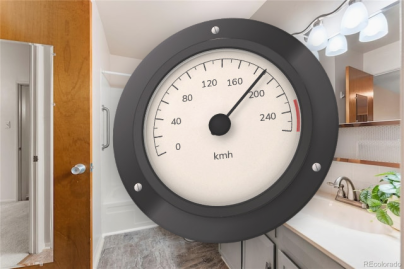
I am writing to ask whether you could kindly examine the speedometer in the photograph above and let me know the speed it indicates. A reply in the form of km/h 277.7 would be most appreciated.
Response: km/h 190
